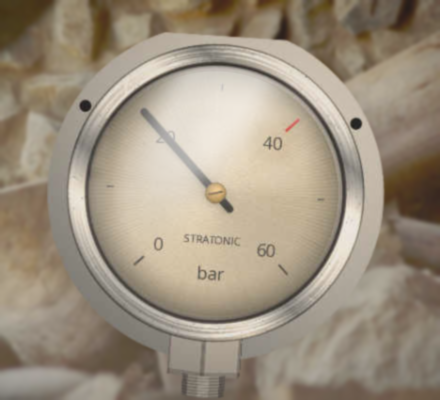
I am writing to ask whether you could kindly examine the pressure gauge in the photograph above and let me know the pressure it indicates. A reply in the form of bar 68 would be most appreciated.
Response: bar 20
